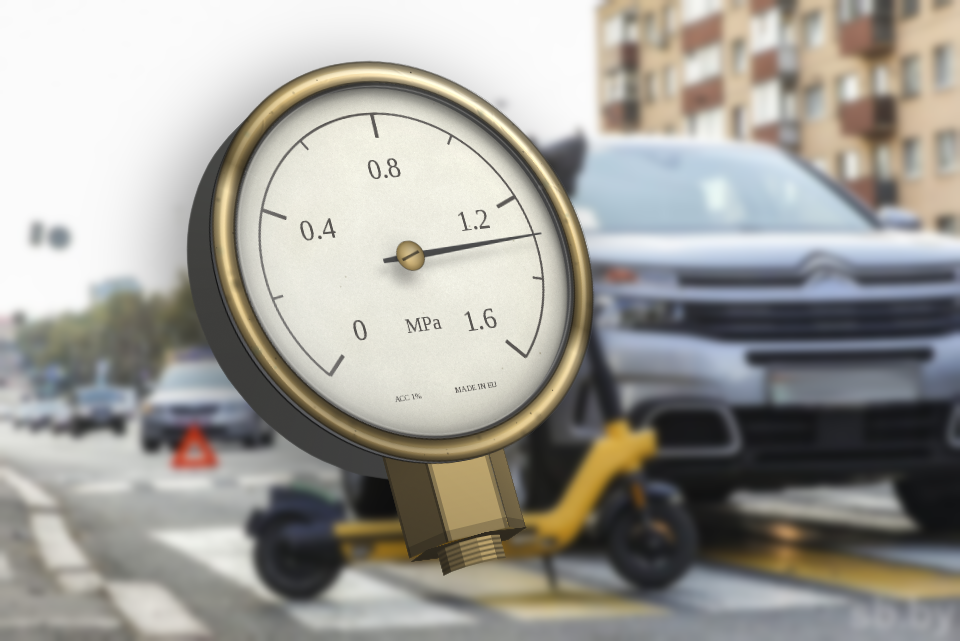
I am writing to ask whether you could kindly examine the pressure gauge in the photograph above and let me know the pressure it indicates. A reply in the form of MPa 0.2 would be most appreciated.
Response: MPa 1.3
